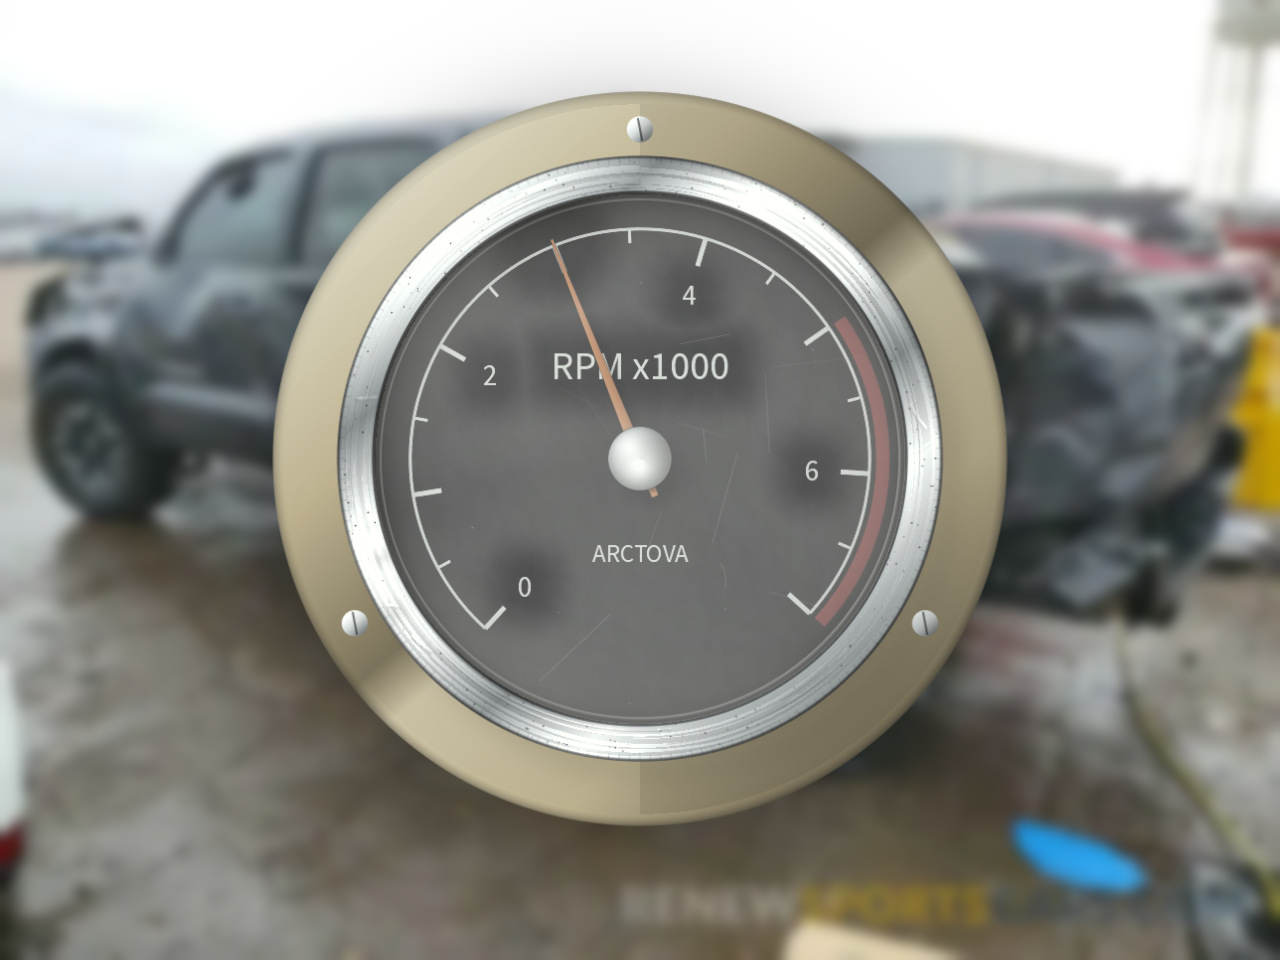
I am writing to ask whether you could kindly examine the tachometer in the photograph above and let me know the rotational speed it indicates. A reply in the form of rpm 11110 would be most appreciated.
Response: rpm 3000
